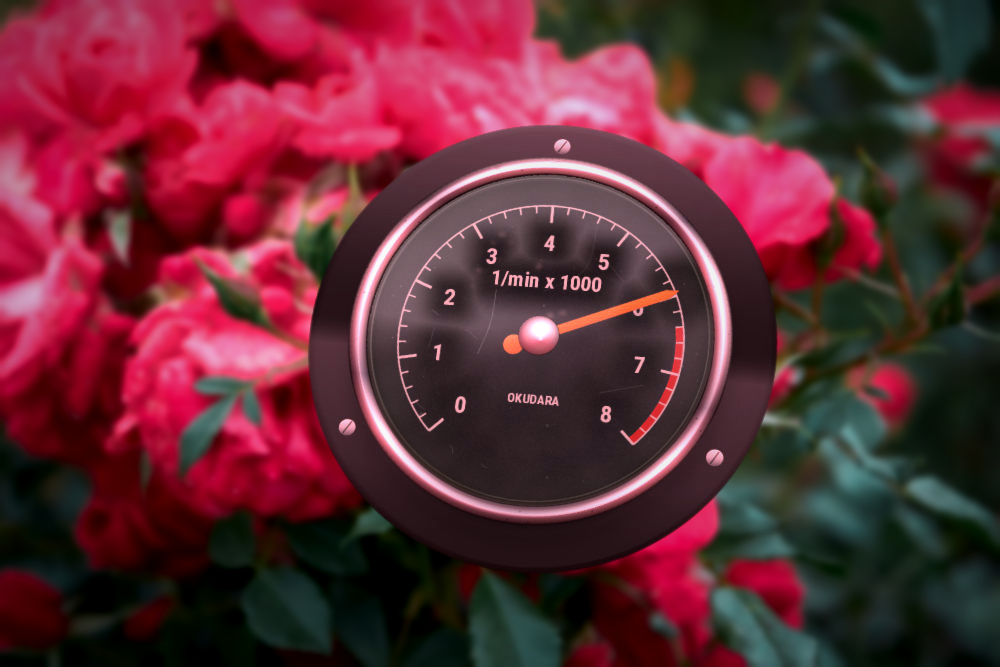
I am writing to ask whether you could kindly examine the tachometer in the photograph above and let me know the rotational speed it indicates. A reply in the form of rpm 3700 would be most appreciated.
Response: rpm 6000
